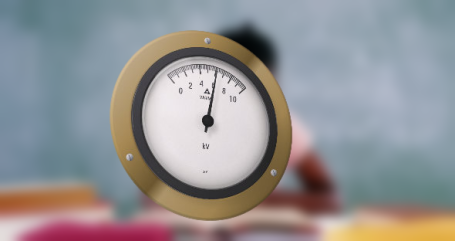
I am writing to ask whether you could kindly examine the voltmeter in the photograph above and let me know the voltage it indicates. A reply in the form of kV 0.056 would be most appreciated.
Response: kV 6
